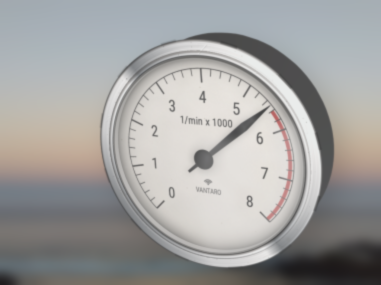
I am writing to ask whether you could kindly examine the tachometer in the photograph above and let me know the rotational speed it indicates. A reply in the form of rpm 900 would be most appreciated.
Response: rpm 5500
